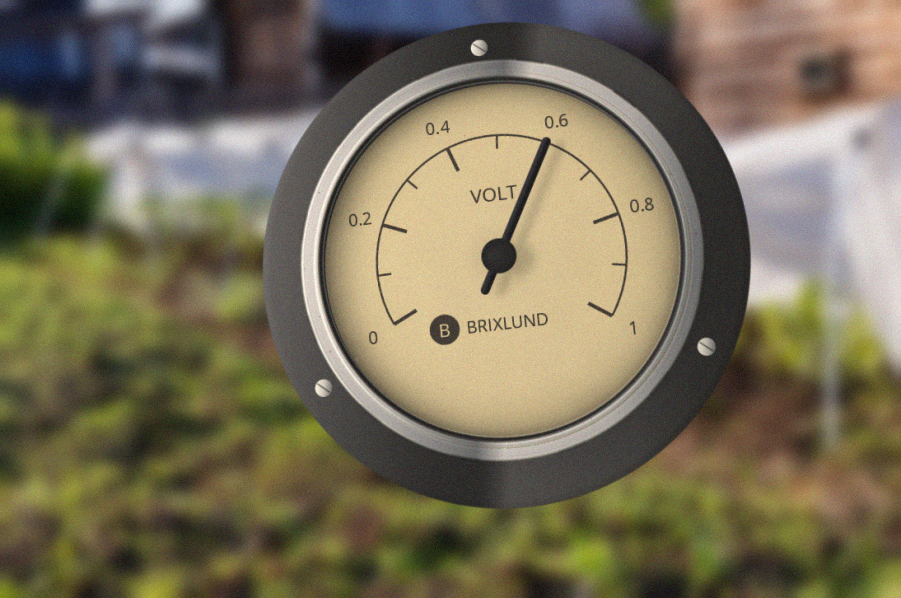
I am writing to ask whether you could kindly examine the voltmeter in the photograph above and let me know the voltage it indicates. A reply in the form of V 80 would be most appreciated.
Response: V 0.6
